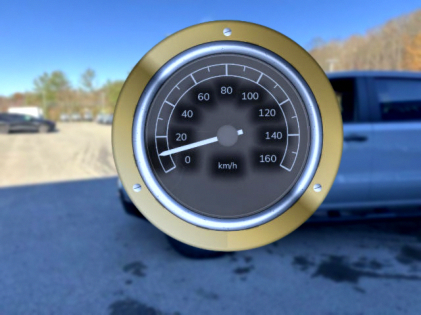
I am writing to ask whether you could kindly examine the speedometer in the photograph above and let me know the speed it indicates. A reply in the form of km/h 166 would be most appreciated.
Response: km/h 10
